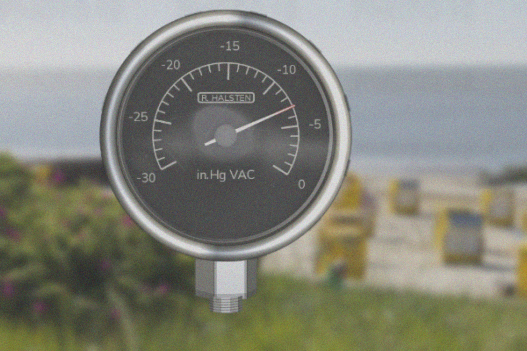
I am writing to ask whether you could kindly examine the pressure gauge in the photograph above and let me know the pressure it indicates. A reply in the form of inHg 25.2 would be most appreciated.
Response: inHg -7
